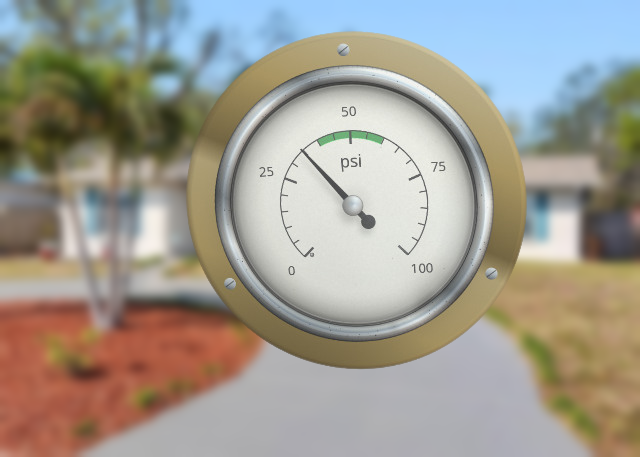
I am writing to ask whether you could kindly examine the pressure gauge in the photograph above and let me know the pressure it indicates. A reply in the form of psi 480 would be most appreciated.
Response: psi 35
